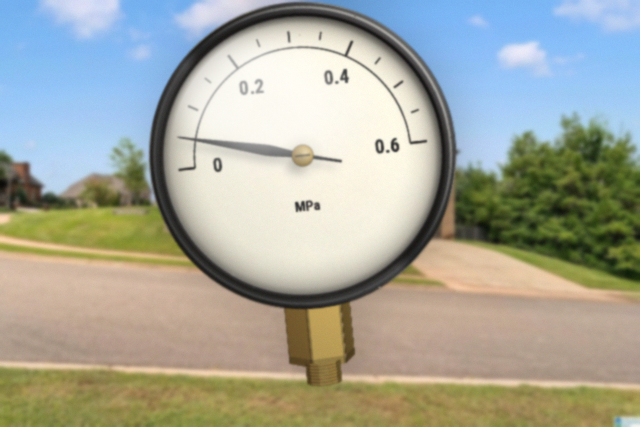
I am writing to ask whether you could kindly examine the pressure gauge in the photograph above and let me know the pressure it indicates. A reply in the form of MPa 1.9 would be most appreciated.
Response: MPa 0.05
